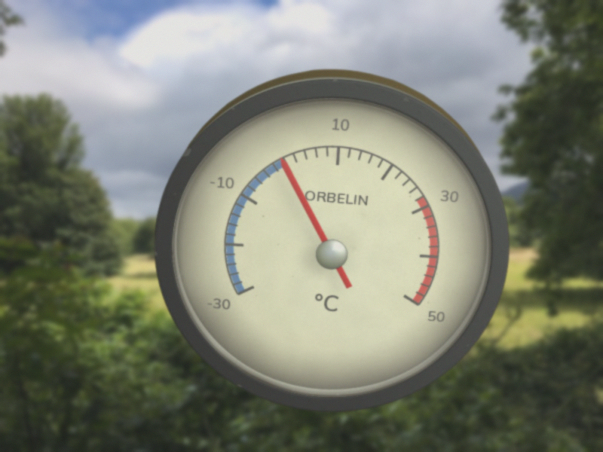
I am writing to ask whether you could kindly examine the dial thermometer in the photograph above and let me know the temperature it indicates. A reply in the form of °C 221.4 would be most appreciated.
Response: °C 0
